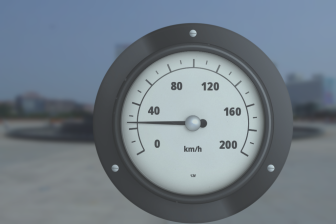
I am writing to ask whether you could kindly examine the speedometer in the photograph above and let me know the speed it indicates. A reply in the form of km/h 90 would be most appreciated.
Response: km/h 25
